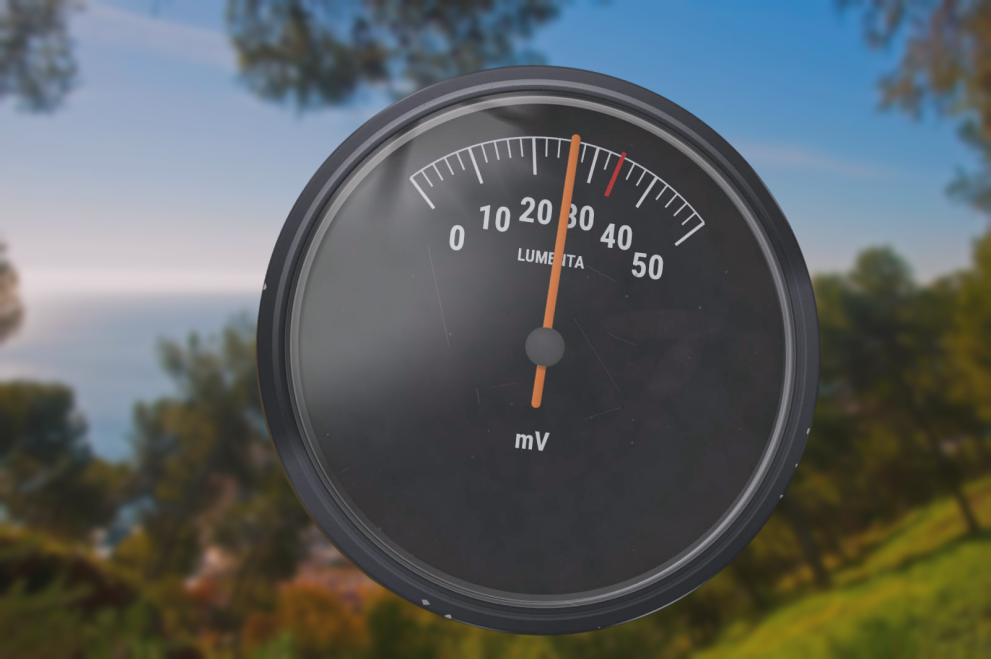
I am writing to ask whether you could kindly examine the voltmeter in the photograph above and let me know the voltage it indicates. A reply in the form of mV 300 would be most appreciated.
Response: mV 26
